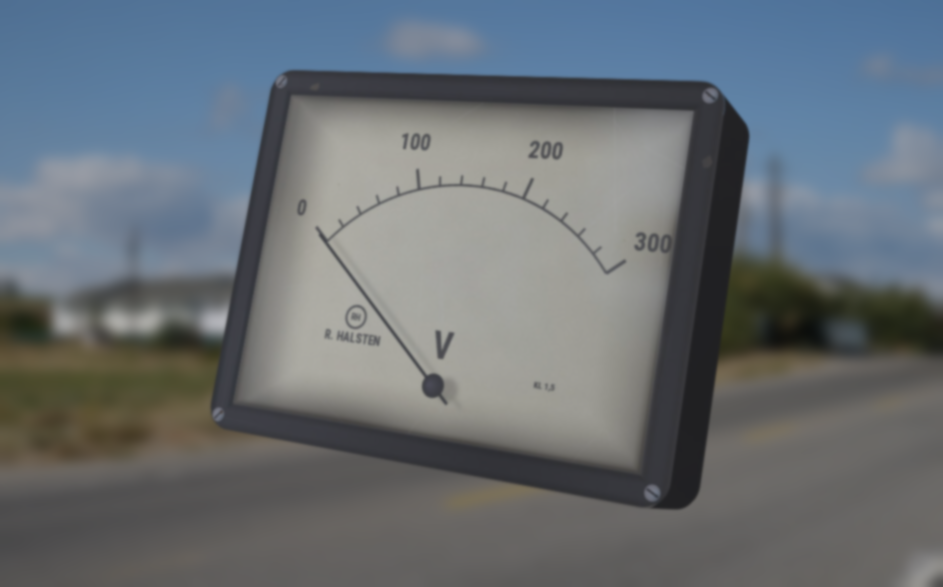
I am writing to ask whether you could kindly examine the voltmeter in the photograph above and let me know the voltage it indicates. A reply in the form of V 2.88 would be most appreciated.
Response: V 0
